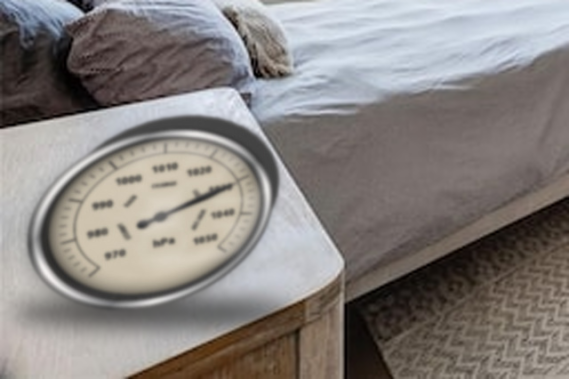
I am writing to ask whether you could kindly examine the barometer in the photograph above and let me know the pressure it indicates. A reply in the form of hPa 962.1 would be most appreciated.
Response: hPa 1030
